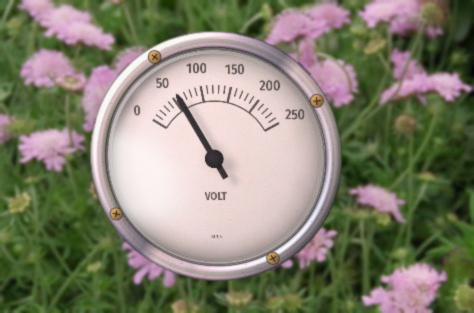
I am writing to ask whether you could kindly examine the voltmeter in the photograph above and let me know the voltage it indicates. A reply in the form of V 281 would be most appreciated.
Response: V 60
